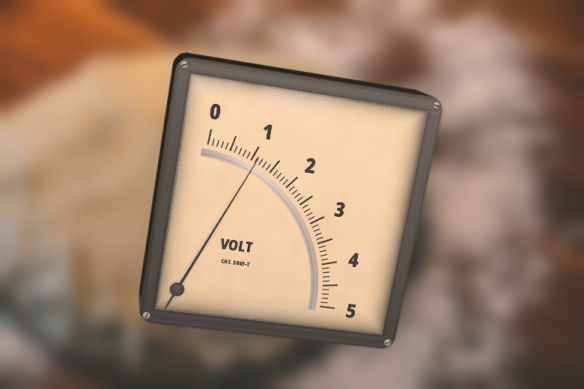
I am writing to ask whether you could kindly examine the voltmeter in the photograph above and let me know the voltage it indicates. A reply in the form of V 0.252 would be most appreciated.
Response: V 1.1
